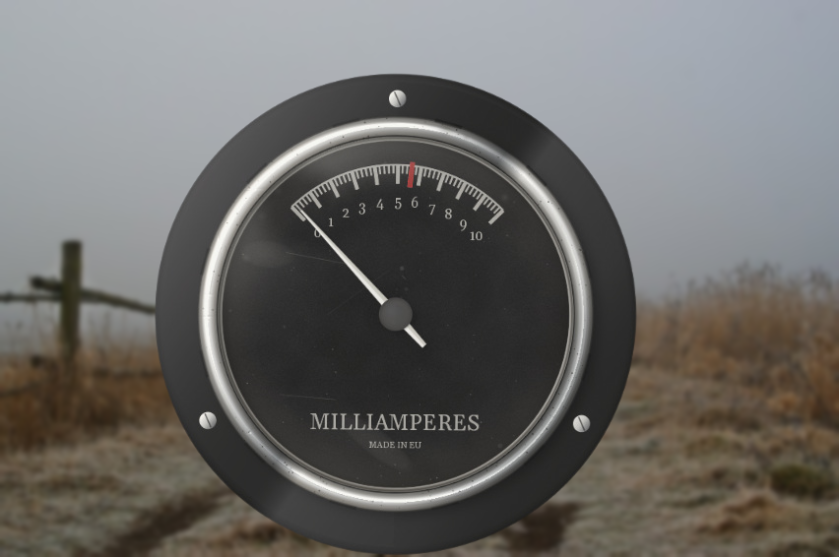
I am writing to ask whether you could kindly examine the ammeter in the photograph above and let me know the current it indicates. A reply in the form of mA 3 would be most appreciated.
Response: mA 0.2
